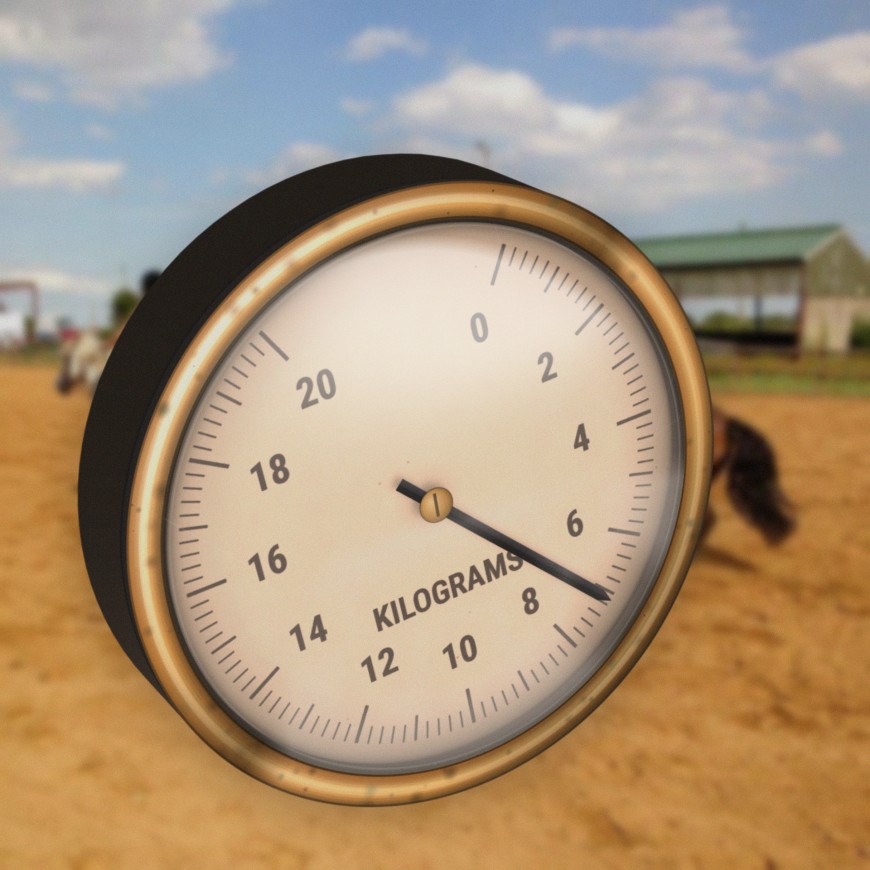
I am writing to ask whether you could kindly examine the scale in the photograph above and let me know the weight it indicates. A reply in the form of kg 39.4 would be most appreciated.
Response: kg 7.1
